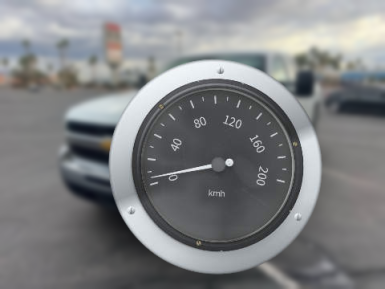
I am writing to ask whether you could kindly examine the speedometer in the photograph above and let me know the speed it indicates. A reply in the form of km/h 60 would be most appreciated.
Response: km/h 5
